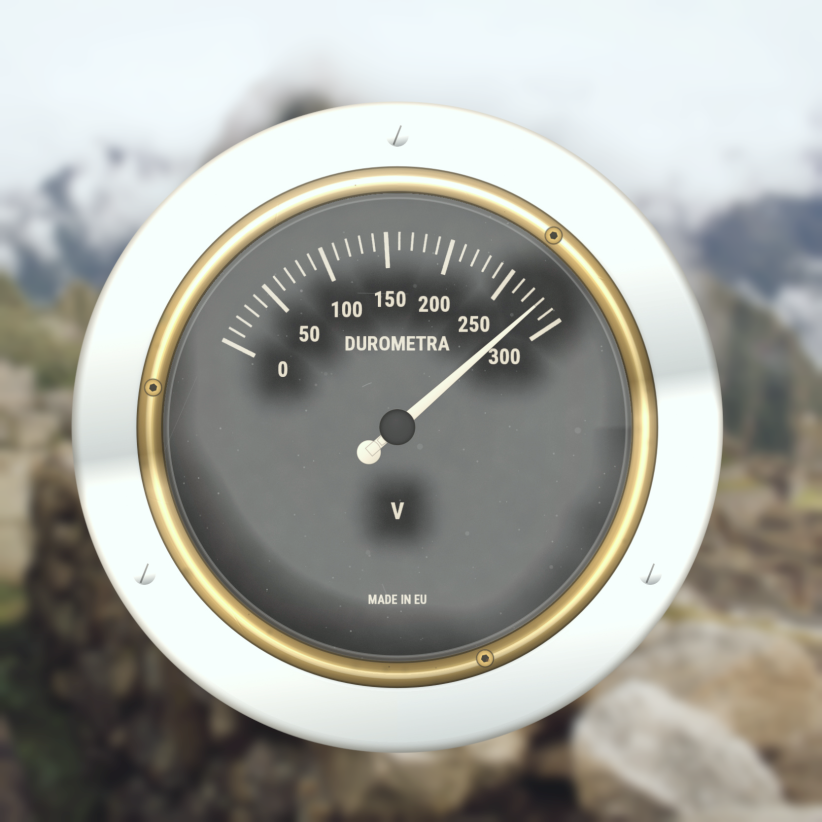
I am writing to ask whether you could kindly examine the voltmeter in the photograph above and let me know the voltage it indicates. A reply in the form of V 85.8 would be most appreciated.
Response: V 280
